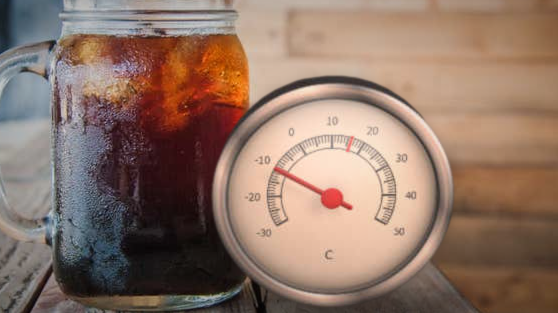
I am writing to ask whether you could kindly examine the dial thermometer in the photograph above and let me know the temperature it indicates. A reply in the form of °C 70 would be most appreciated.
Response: °C -10
